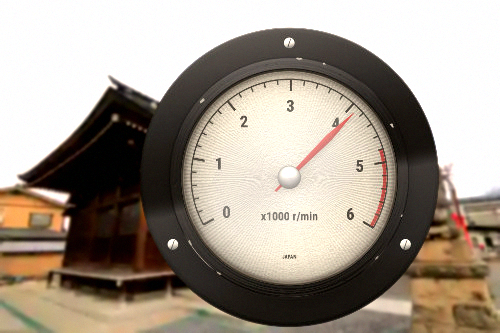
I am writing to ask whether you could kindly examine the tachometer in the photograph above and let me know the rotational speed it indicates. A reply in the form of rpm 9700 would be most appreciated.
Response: rpm 4100
